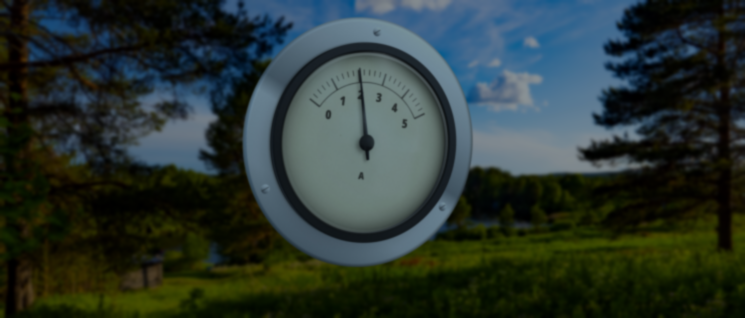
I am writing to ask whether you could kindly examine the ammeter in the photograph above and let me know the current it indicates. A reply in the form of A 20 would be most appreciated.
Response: A 2
